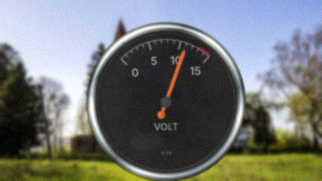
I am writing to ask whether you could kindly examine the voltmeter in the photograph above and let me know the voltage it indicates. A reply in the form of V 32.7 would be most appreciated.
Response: V 11
